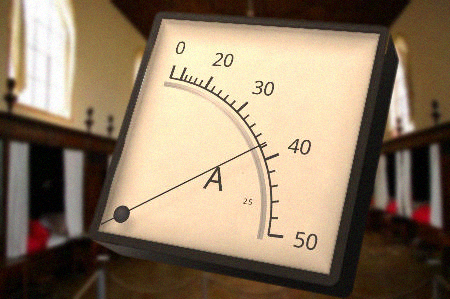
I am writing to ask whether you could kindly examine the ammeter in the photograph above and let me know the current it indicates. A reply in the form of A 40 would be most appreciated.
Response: A 38
